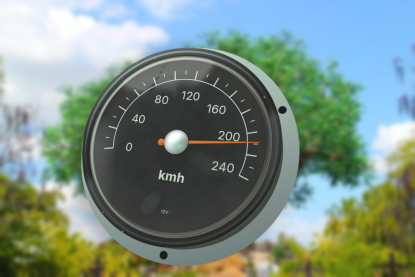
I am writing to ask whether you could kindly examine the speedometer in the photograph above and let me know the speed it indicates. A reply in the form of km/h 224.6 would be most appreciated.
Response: km/h 210
